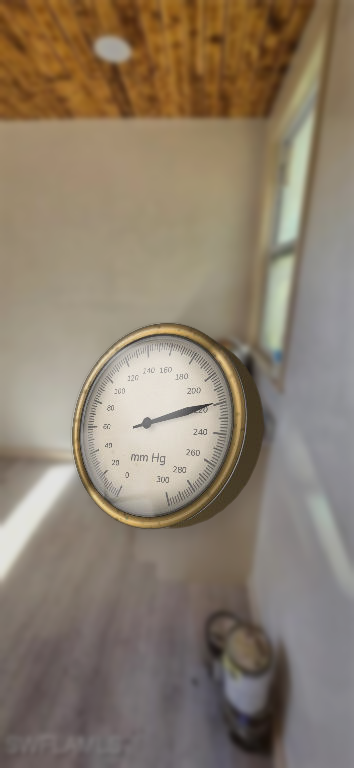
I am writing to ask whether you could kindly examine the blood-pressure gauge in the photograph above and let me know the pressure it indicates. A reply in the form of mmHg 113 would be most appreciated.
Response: mmHg 220
